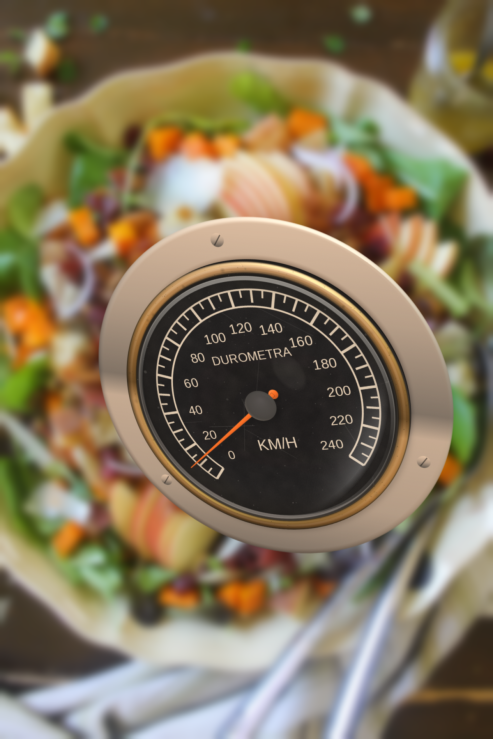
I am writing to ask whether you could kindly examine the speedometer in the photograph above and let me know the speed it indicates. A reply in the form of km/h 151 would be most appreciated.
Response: km/h 12.5
